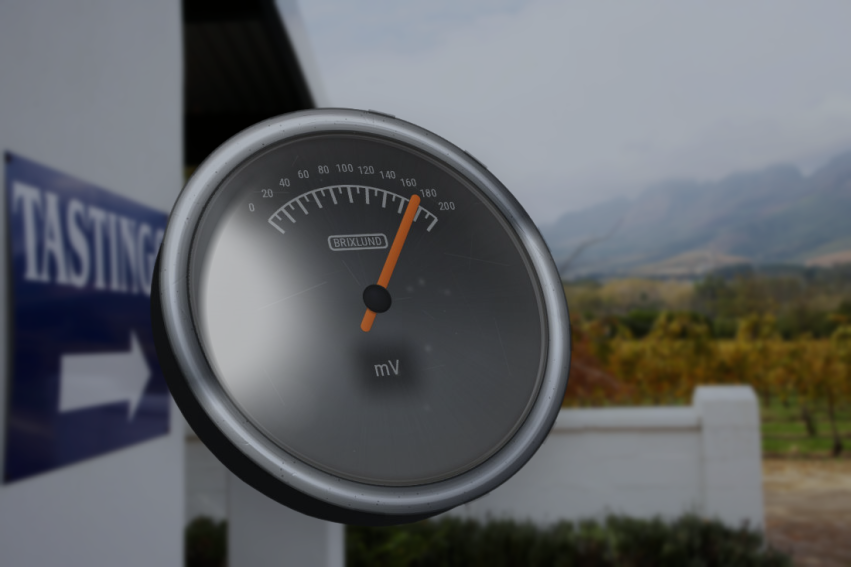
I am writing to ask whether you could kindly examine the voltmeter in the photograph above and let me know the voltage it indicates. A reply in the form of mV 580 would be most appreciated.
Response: mV 170
